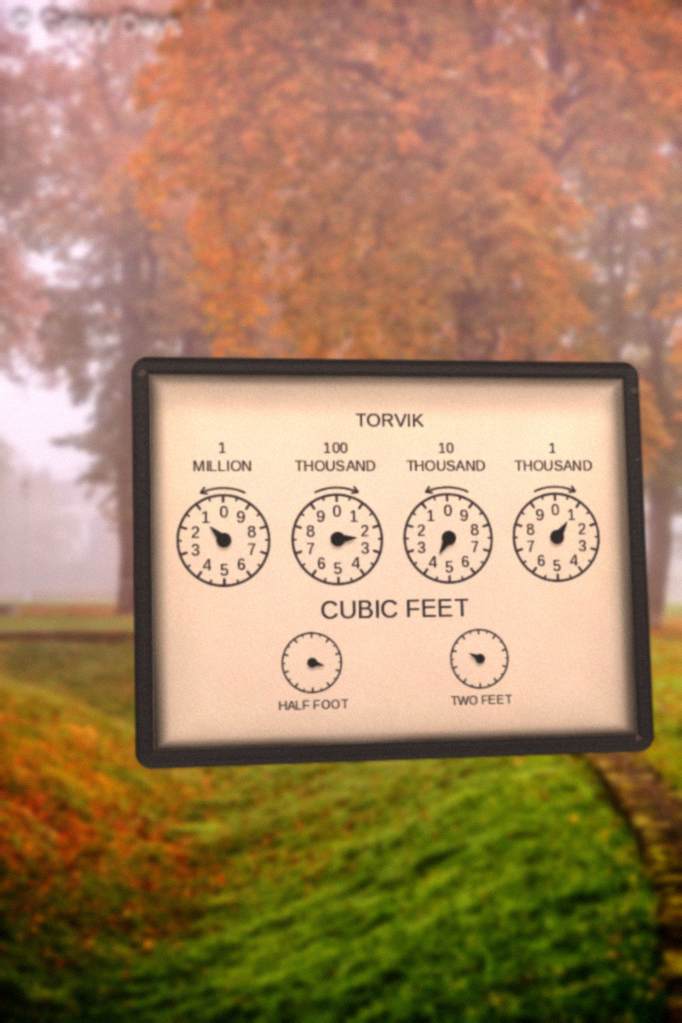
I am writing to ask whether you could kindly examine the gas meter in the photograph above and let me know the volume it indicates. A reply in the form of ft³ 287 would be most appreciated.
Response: ft³ 124100
